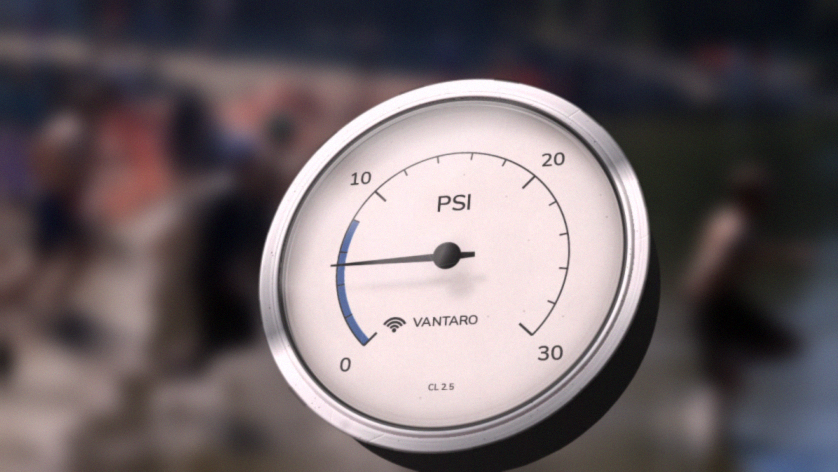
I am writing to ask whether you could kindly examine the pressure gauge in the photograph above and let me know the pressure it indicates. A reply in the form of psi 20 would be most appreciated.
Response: psi 5
